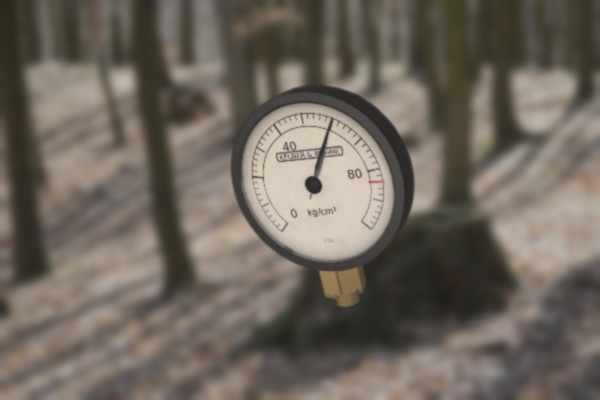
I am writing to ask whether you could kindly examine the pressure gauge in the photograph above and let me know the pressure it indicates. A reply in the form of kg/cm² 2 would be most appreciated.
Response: kg/cm² 60
